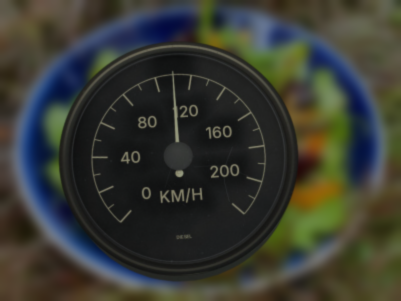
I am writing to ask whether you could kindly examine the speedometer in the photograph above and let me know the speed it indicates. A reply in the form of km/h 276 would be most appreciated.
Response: km/h 110
